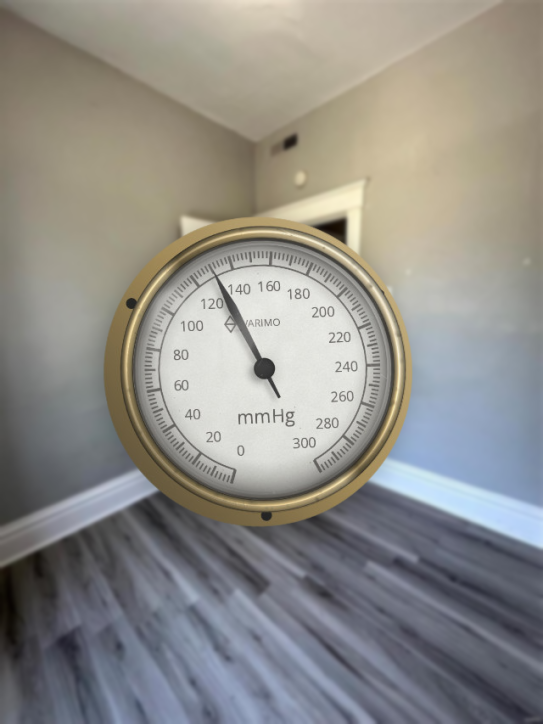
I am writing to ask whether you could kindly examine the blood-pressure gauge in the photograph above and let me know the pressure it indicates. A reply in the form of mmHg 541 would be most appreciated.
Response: mmHg 130
